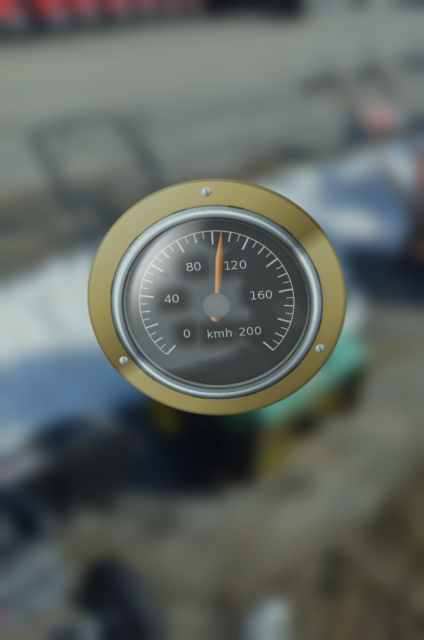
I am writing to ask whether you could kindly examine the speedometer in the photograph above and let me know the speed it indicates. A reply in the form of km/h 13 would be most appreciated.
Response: km/h 105
